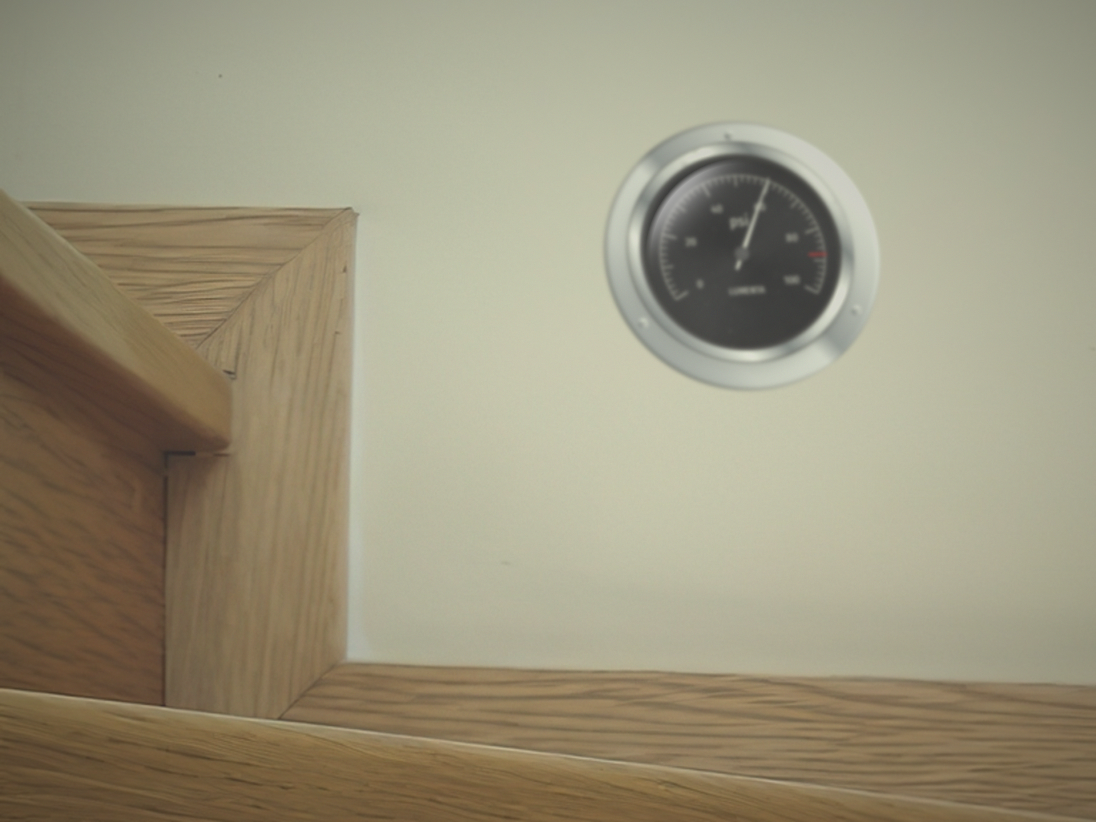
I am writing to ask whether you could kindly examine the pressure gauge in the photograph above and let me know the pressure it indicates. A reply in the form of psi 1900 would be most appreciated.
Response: psi 60
